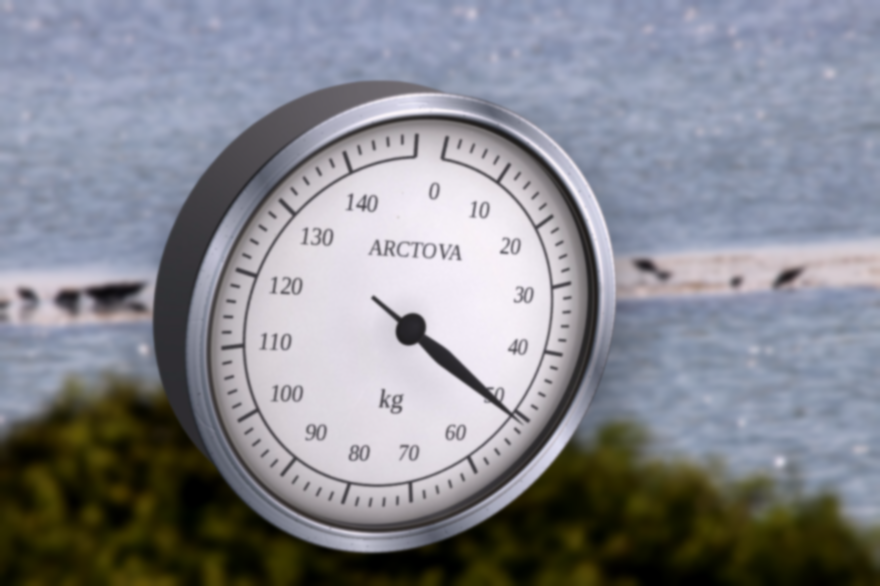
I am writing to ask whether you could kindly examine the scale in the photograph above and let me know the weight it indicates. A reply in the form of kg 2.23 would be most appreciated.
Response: kg 51
